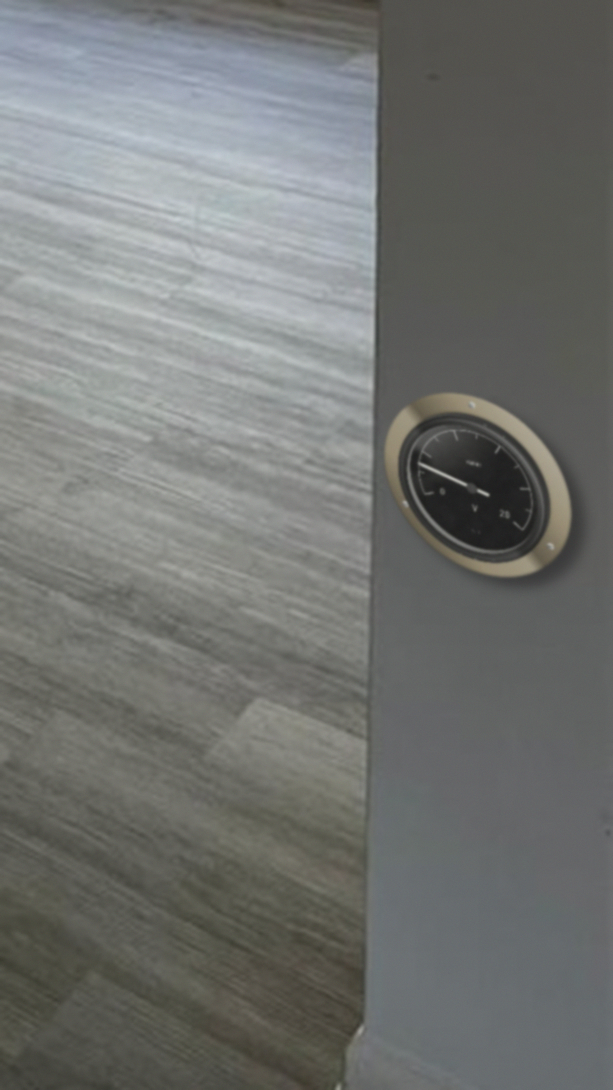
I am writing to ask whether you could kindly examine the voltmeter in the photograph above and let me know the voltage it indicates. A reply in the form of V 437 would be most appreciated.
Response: V 3
